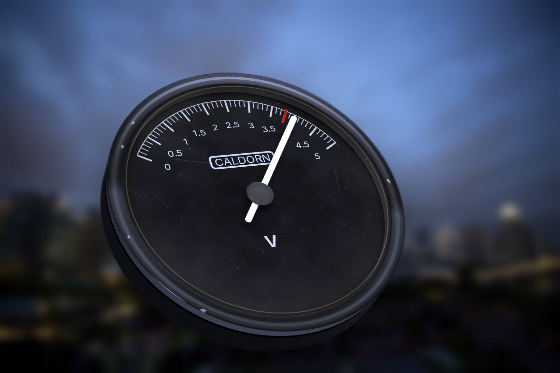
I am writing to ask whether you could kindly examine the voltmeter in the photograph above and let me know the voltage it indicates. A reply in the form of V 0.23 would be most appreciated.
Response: V 4
